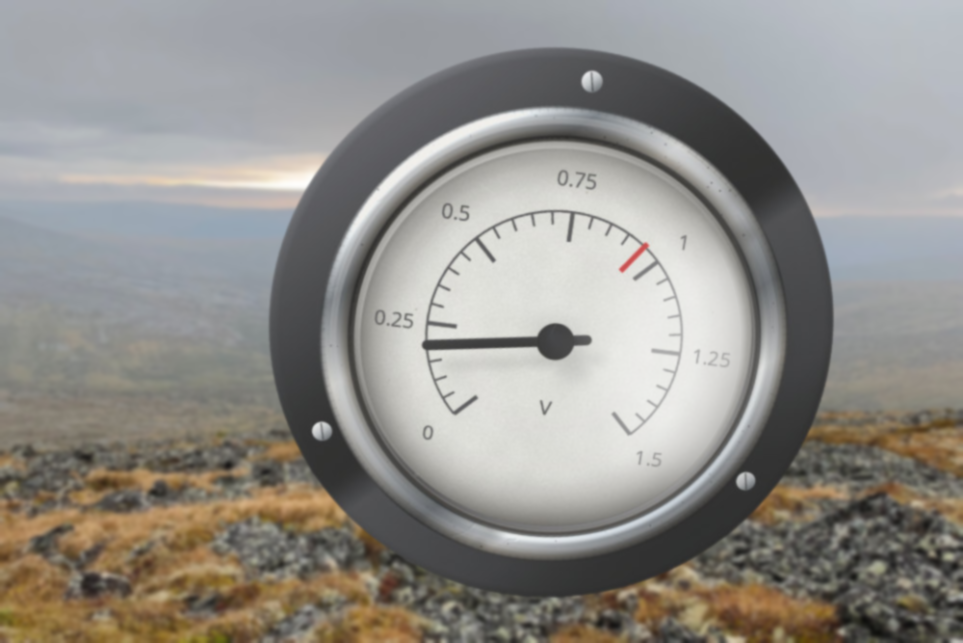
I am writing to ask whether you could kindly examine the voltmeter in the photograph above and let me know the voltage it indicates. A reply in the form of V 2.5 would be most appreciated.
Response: V 0.2
